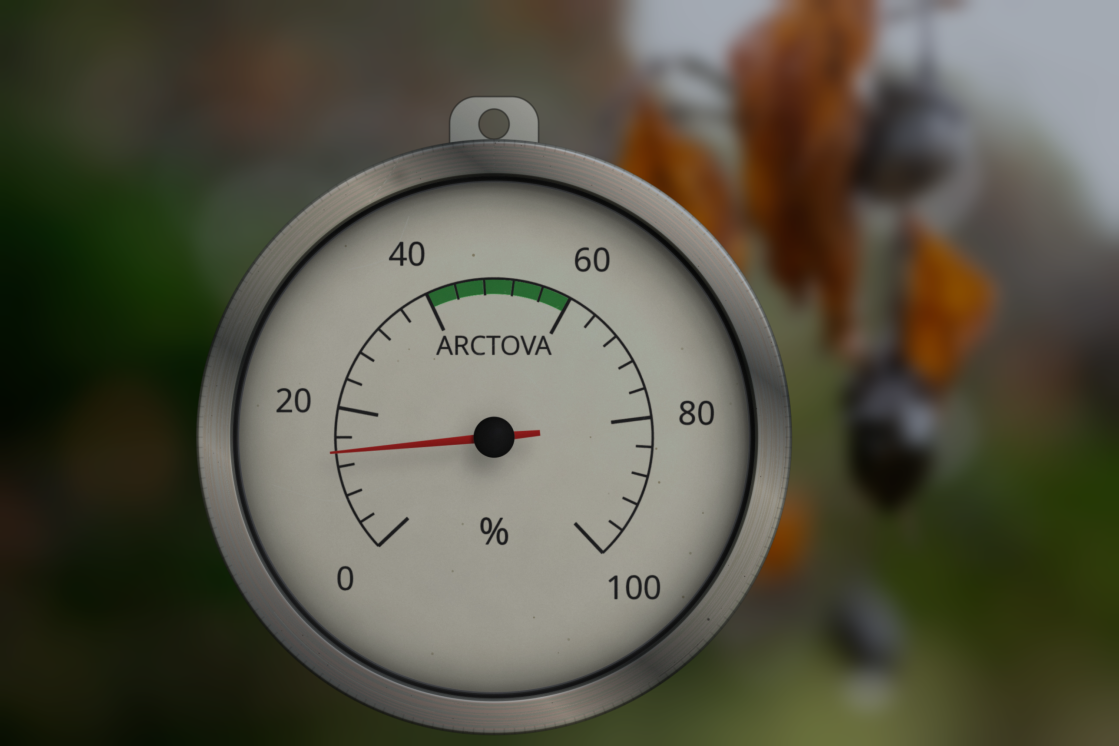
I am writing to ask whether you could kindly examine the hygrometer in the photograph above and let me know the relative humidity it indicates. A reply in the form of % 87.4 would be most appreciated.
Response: % 14
